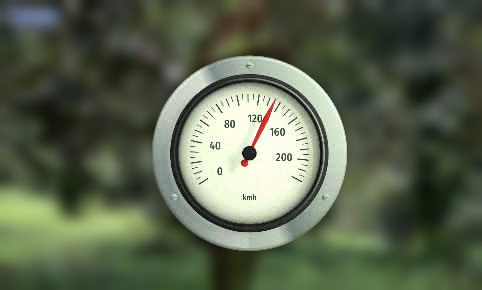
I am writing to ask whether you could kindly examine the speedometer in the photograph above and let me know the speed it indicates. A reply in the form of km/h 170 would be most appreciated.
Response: km/h 135
